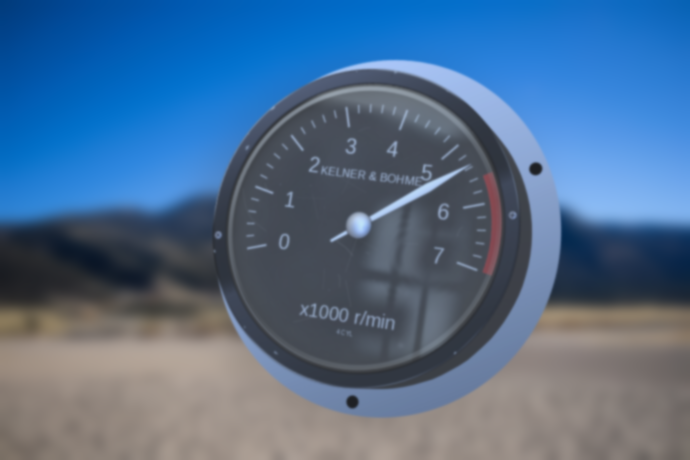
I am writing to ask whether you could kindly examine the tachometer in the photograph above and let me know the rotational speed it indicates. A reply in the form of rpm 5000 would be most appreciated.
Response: rpm 5400
